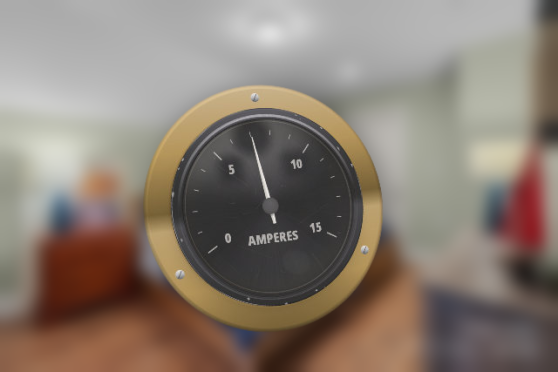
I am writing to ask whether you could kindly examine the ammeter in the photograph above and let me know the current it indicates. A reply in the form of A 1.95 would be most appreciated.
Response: A 7
